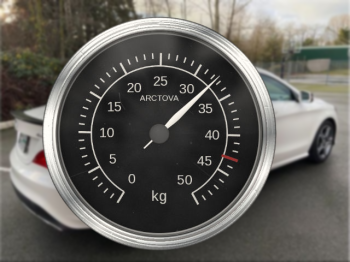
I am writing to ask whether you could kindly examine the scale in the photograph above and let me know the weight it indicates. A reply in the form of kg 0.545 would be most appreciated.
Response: kg 32.5
